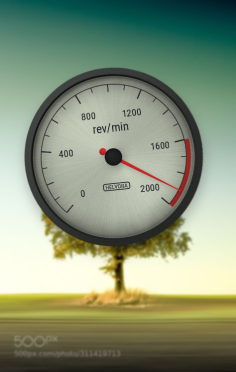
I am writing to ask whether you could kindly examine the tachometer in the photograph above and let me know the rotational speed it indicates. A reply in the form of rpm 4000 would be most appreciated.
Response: rpm 1900
